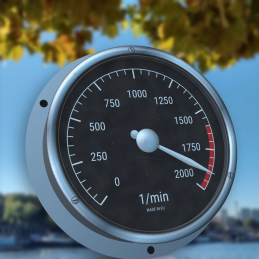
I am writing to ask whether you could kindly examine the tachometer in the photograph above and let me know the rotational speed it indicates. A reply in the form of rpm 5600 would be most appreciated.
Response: rpm 1900
